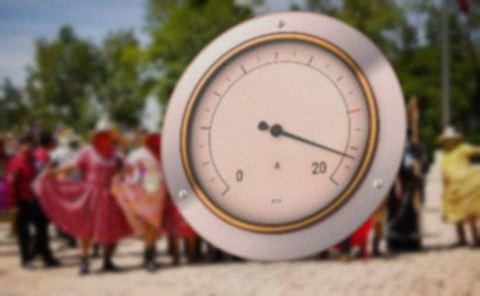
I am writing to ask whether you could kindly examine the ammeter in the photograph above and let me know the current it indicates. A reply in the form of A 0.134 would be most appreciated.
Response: A 18.5
